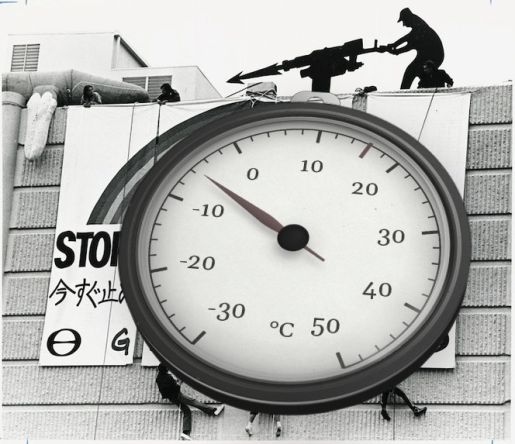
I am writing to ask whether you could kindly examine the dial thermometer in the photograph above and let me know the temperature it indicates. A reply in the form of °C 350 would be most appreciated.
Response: °C -6
